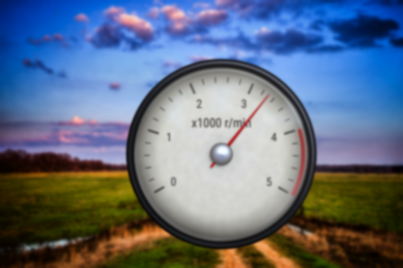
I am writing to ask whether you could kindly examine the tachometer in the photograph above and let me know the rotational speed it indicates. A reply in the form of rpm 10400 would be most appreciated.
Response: rpm 3300
